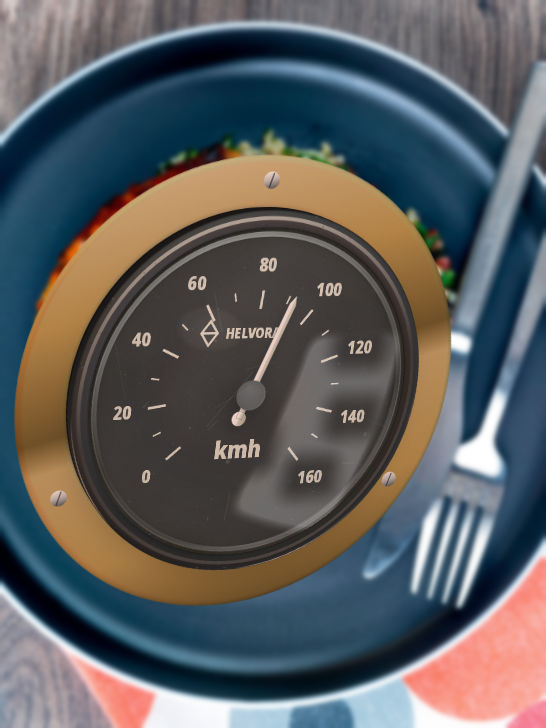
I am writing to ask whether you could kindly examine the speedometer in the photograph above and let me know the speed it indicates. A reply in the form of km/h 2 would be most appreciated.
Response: km/h 90
